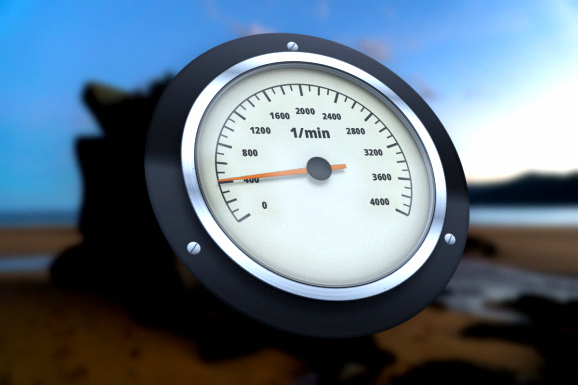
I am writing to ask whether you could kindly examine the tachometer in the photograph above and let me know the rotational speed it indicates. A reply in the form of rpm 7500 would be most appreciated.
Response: rpm 400
